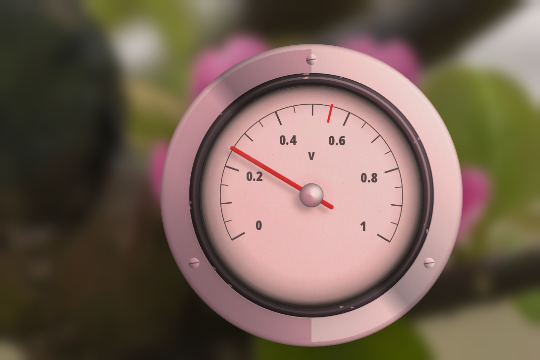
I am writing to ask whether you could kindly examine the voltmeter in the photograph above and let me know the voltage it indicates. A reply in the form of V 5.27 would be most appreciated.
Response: V 0.25
